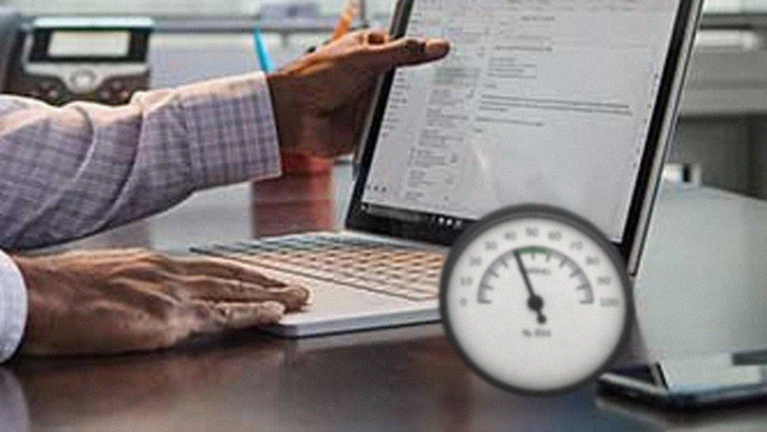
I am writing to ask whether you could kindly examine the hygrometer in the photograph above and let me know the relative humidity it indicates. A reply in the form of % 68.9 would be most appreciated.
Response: % 40
